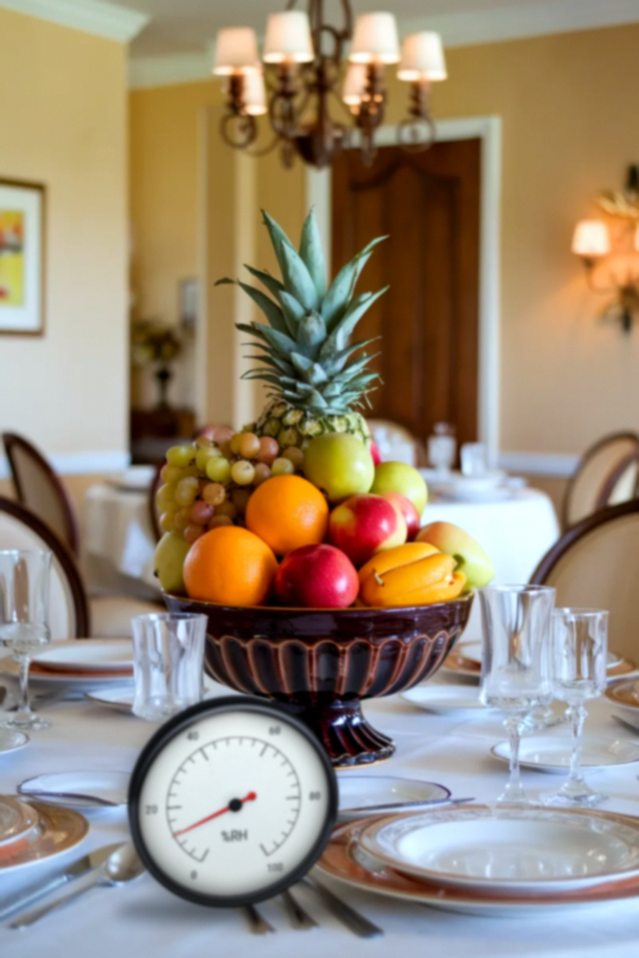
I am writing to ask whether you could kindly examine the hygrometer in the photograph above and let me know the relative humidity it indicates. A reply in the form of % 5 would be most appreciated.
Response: % 12
